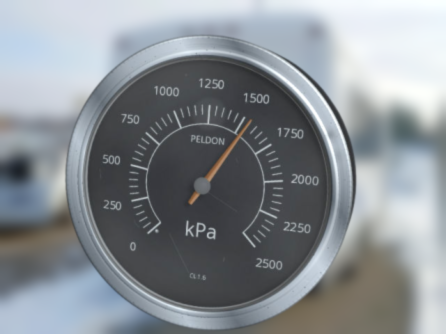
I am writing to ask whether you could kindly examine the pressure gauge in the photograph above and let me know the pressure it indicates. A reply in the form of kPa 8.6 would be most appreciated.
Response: kPa 1550
